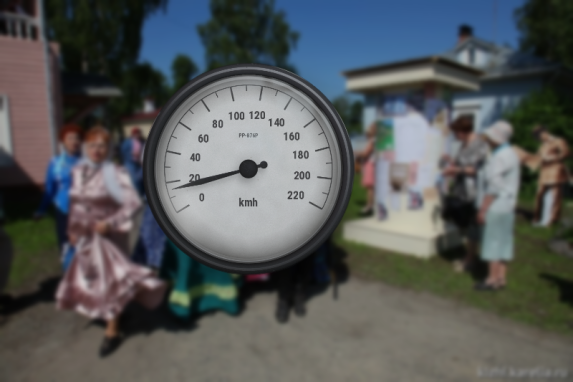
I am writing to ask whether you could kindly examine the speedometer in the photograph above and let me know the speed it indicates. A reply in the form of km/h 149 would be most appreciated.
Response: km/h 15
